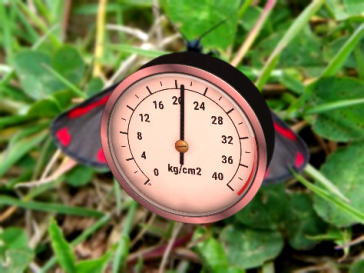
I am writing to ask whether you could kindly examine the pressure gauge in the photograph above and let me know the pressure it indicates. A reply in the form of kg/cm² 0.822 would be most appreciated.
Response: kg/cm² 21
